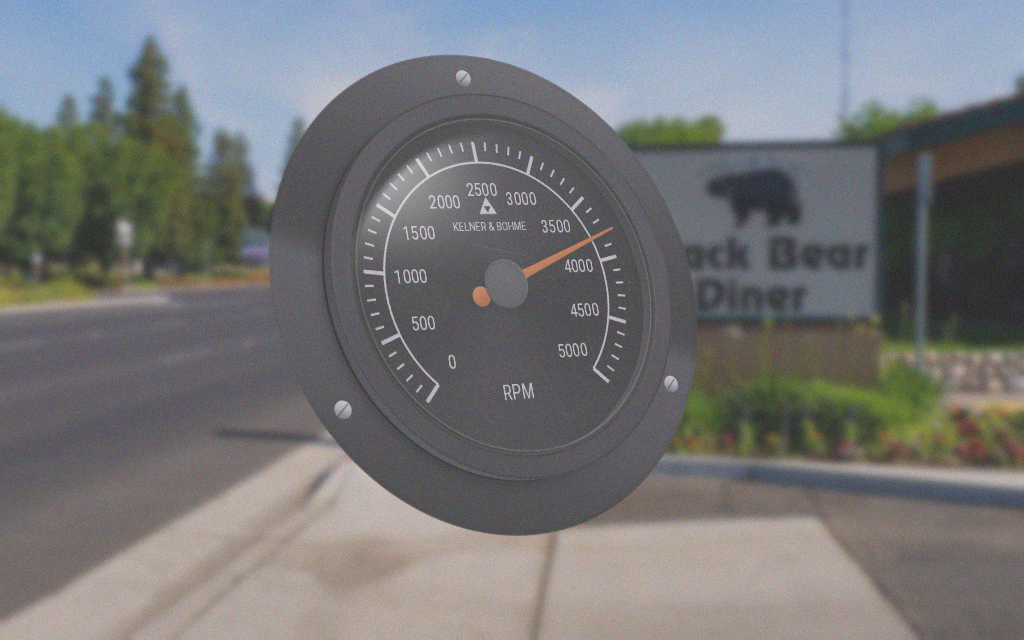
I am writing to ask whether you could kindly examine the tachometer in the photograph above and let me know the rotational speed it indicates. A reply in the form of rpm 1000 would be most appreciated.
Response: rpm 3800
